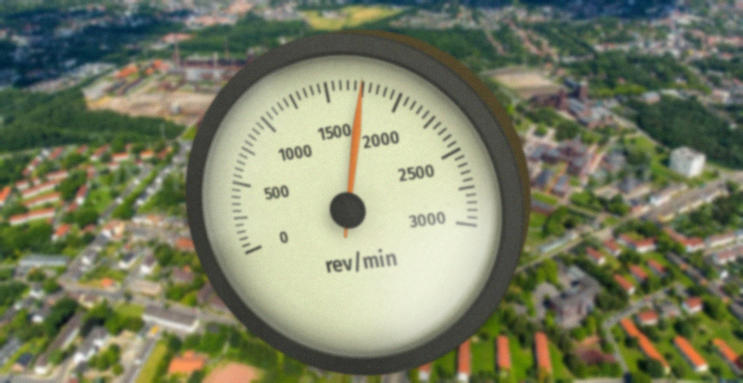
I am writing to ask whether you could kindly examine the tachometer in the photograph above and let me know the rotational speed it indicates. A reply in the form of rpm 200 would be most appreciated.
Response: rpm 1750
